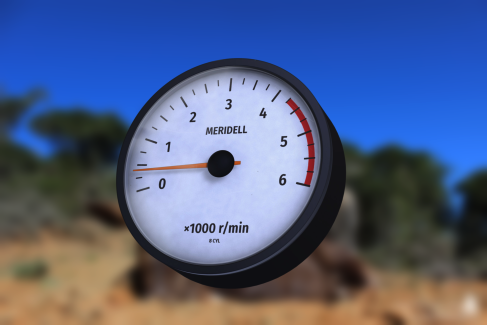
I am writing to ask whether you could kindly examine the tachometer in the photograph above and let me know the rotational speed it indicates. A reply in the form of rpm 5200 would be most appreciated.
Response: rpm 375
